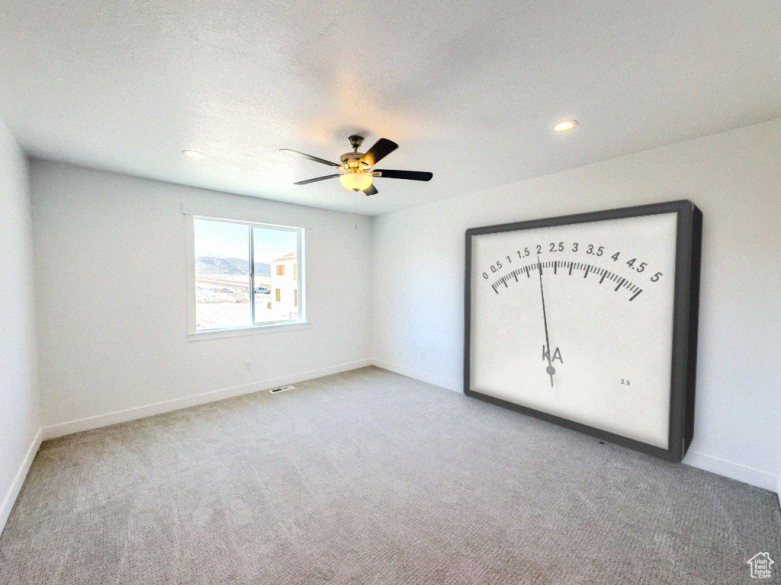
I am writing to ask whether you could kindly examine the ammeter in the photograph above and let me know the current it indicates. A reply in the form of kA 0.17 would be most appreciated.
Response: kA 2
